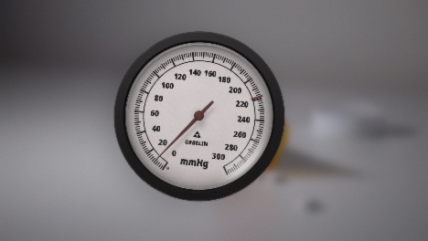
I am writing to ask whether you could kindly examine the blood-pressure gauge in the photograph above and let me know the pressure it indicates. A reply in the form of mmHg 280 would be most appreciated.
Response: mmHg 10
